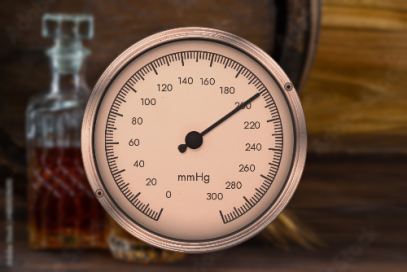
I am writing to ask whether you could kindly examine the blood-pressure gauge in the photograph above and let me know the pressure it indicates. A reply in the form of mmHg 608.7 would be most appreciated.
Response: mmHg 200
